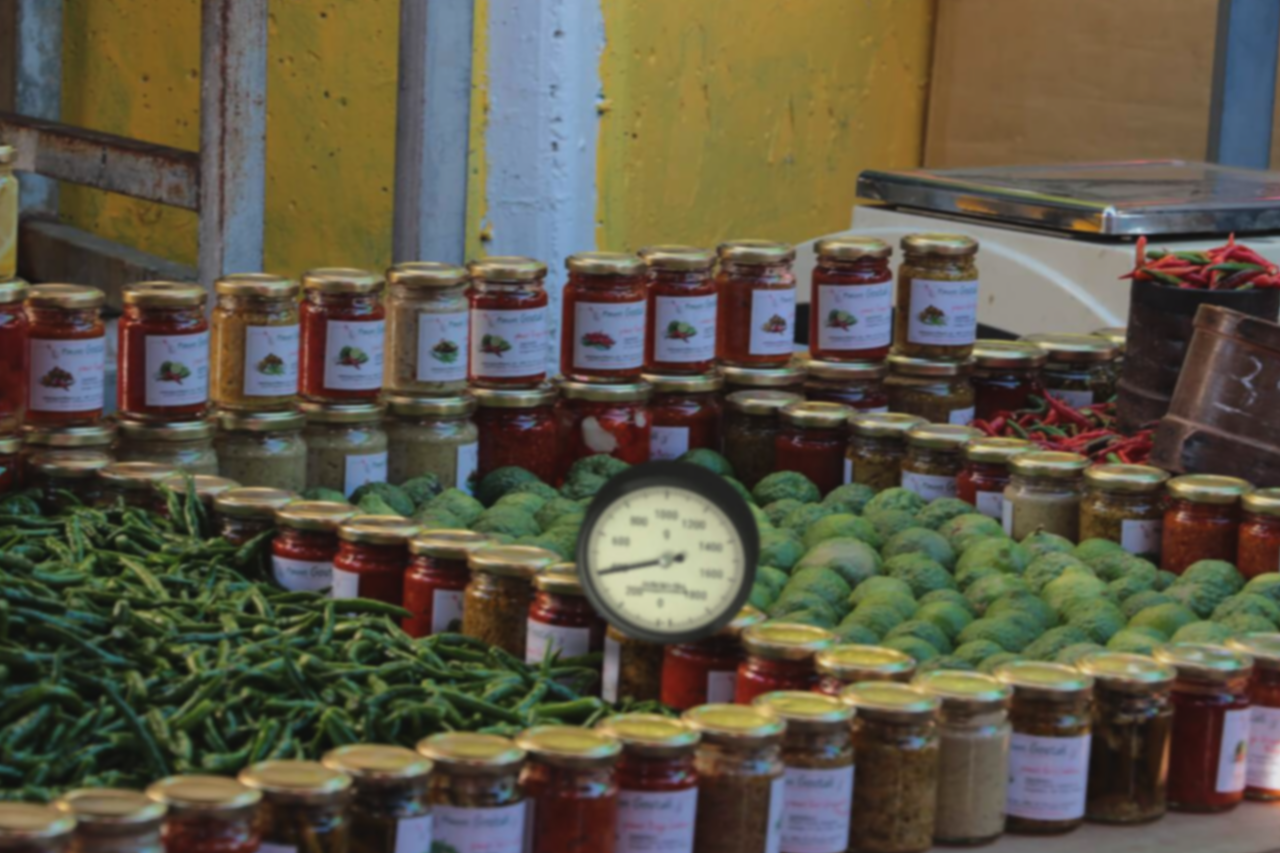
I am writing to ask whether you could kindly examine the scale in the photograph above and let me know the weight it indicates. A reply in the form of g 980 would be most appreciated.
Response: g 400
